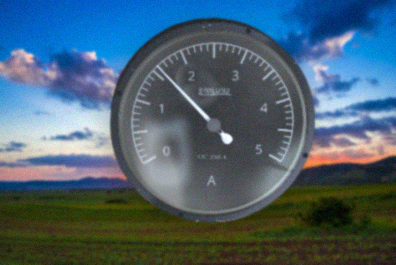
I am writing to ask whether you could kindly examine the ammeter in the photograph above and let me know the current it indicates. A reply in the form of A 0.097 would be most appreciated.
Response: A 1.6
